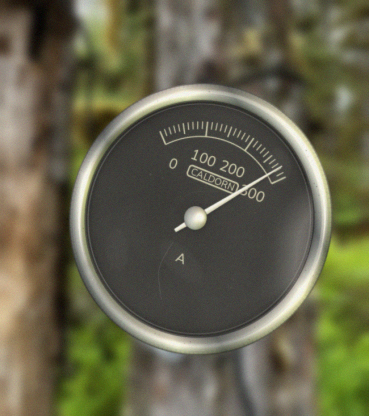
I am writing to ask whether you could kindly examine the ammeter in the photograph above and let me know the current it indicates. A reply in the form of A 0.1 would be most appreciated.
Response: A 280
